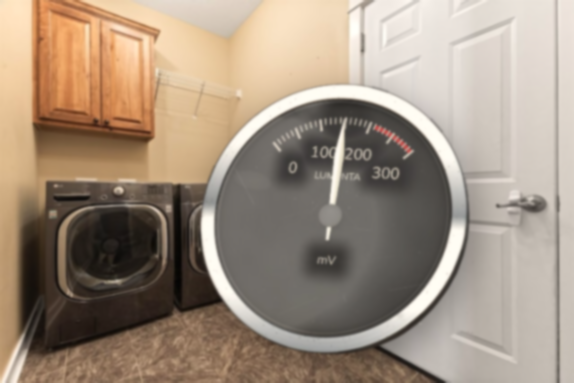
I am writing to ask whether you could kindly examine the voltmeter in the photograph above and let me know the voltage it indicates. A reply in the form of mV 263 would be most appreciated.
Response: mV 150
